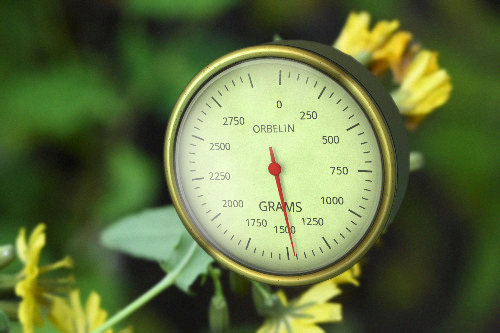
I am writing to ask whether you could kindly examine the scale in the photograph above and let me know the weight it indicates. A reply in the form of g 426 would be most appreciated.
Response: g 1450
